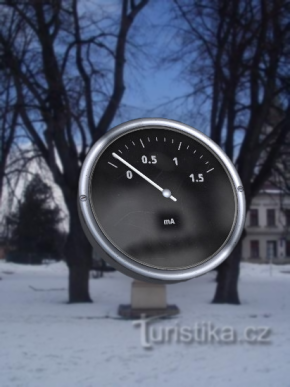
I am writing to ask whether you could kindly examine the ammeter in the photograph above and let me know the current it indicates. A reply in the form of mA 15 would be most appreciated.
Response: mA 0.1
